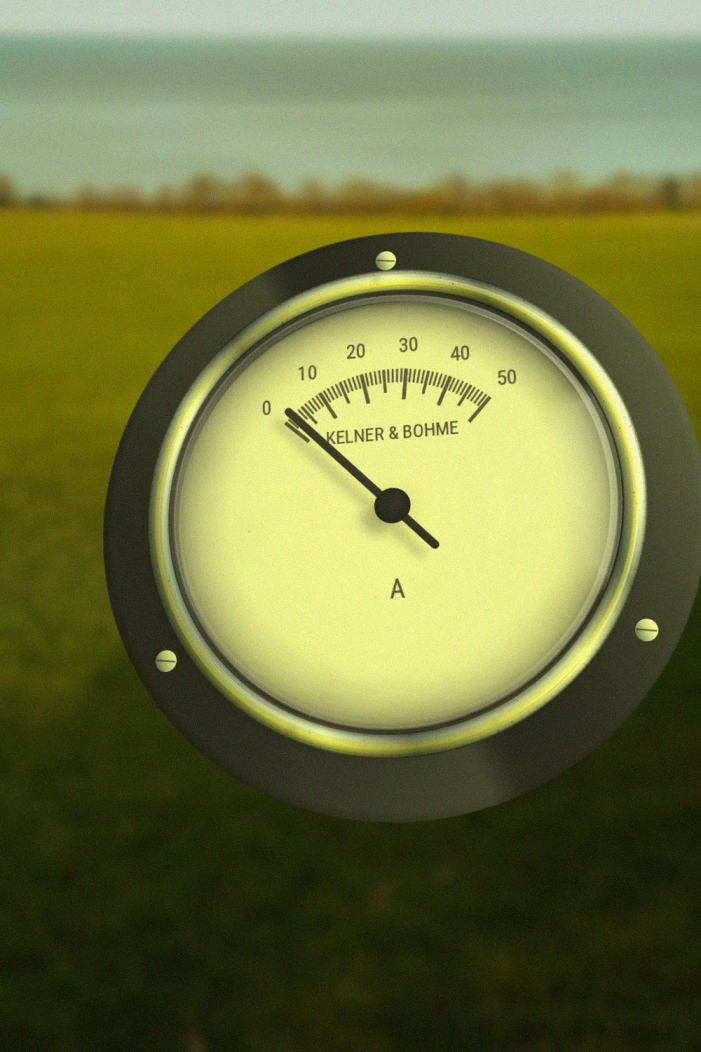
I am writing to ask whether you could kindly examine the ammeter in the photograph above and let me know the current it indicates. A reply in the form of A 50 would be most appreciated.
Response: A 2
